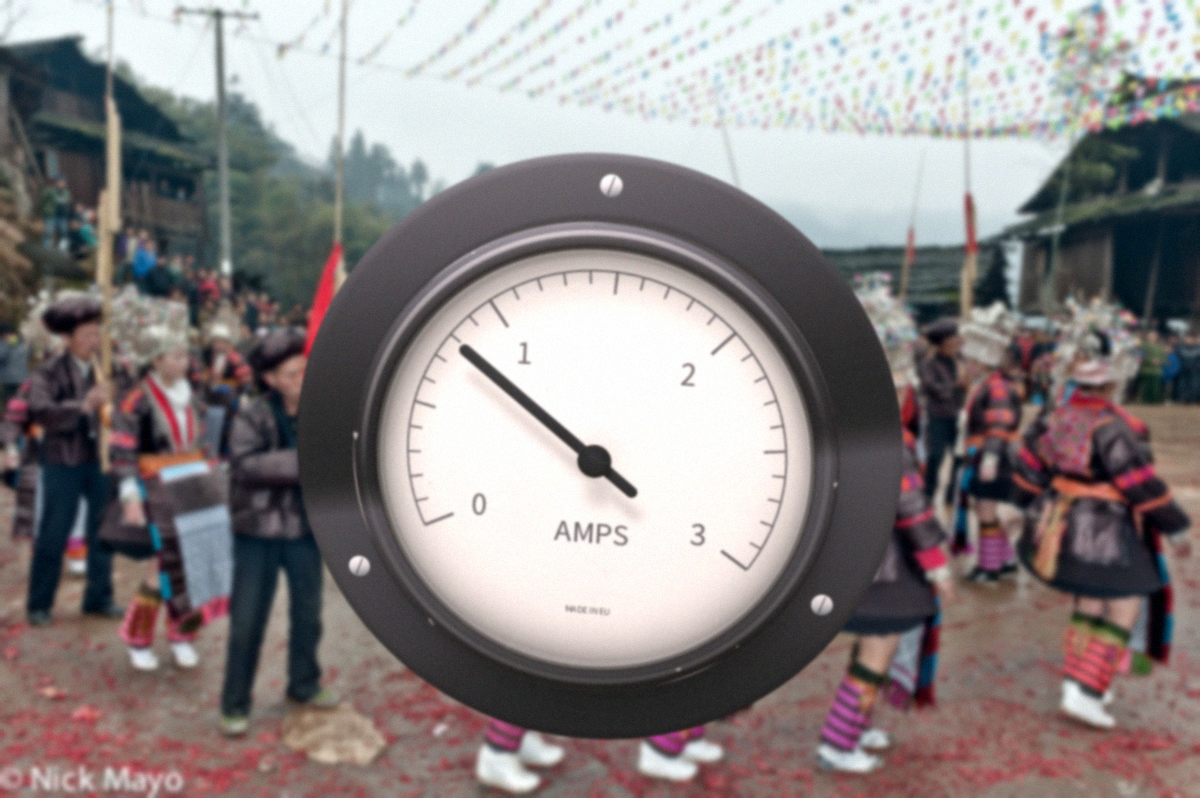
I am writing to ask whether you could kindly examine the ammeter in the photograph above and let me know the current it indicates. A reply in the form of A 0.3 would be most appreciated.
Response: A 0.8
